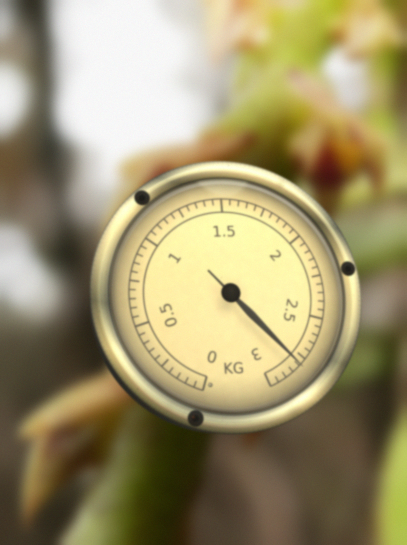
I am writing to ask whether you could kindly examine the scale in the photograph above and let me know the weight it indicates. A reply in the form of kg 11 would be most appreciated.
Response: kg 2.8
